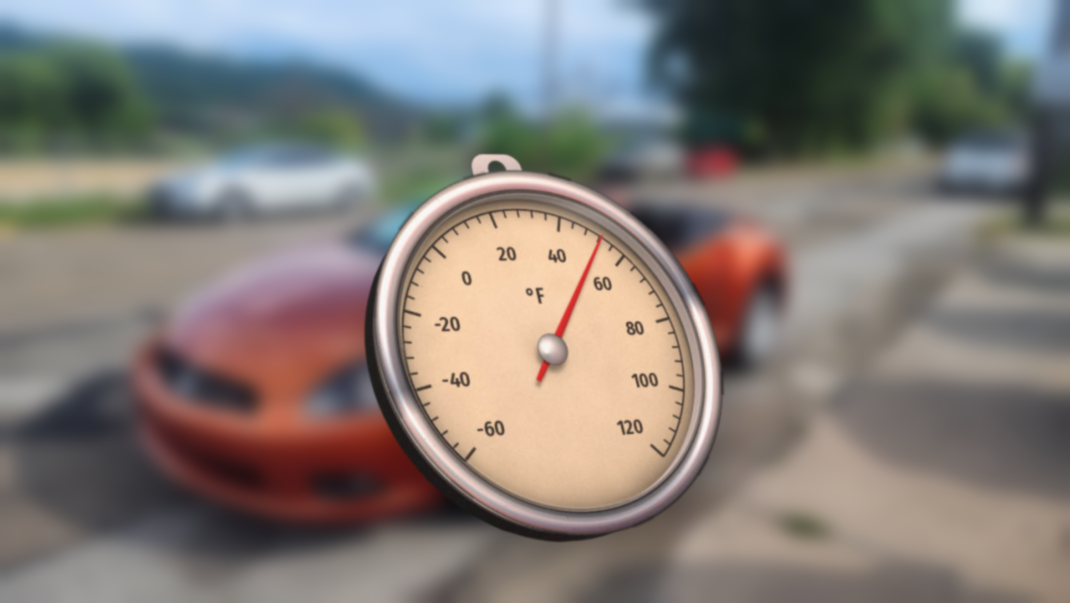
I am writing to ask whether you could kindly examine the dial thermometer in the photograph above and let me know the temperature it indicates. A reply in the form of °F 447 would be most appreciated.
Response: °F 52
